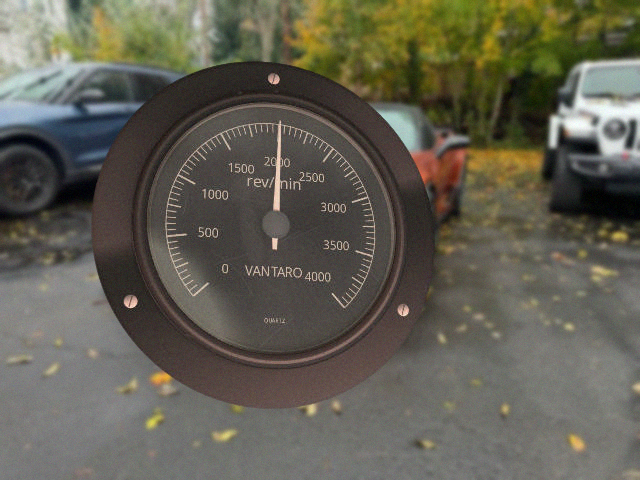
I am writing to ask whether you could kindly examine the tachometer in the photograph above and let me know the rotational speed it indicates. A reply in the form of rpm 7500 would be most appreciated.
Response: rpm 2000
